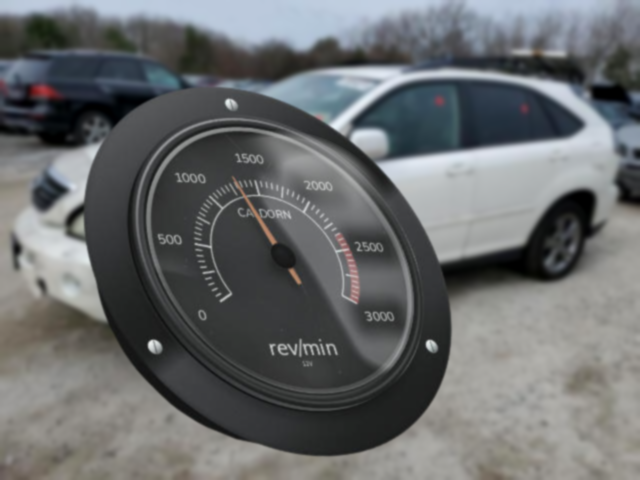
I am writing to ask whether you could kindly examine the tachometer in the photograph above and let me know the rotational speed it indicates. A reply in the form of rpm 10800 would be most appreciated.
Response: rpm 1250
